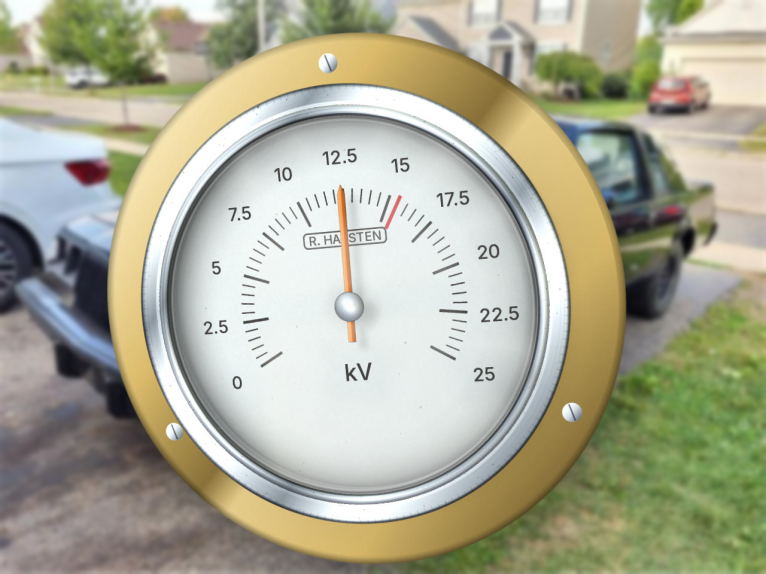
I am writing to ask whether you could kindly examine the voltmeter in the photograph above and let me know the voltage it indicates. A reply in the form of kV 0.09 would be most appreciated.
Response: kV 12.5
